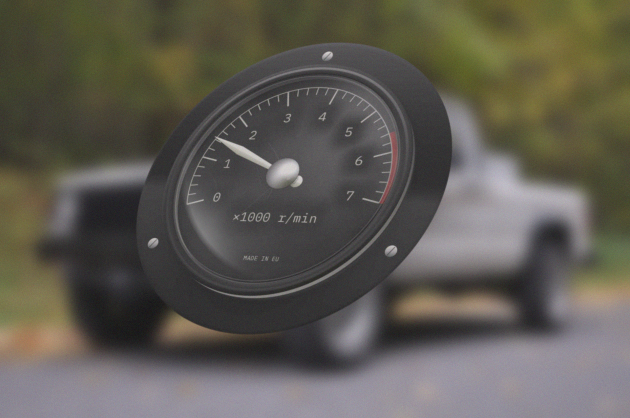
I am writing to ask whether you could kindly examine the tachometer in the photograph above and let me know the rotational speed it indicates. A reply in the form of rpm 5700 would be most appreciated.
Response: rpm 1400
